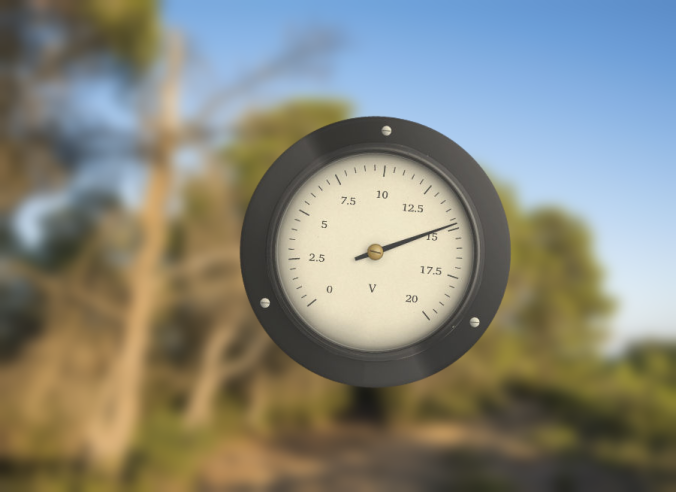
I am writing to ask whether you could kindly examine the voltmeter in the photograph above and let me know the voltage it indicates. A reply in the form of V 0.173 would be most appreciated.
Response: V 14.75
